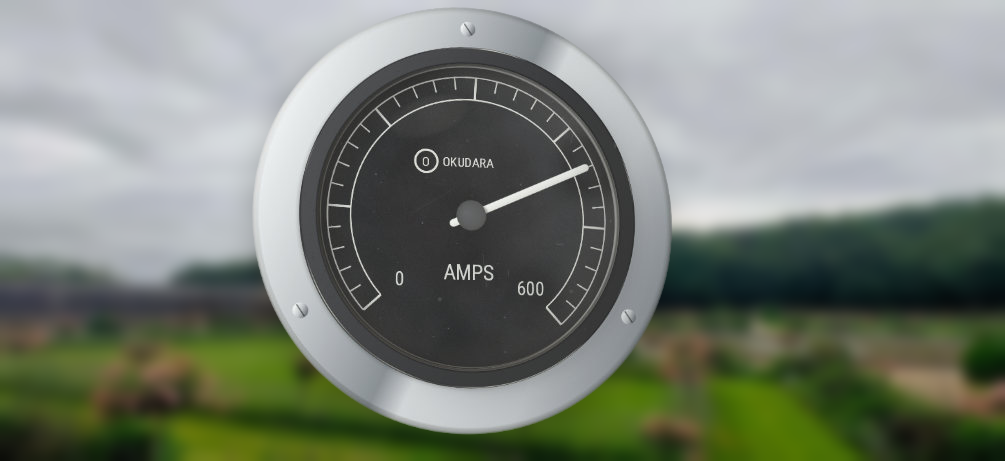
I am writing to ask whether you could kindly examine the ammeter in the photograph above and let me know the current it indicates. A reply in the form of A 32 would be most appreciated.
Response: A 440
